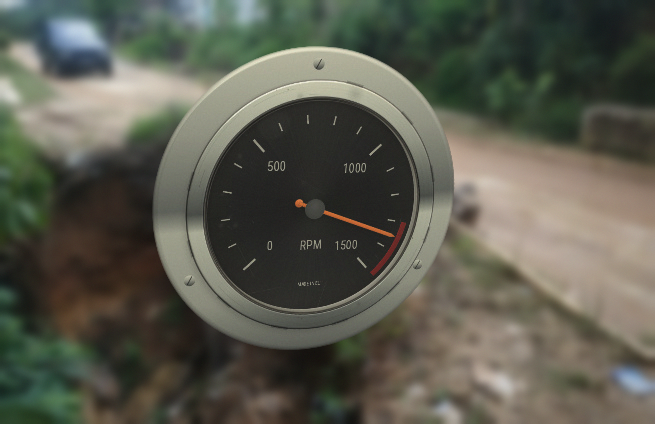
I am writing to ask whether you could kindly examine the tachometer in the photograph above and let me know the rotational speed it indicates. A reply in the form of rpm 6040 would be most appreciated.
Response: rpm 1350
